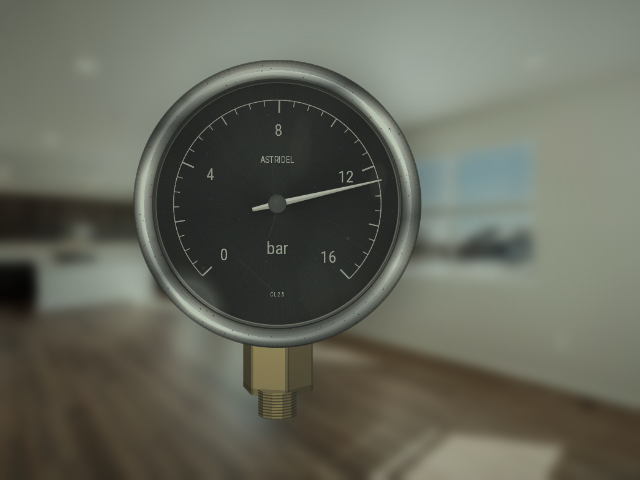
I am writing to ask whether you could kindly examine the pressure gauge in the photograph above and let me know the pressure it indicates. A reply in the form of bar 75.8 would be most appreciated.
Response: bar 12.5
